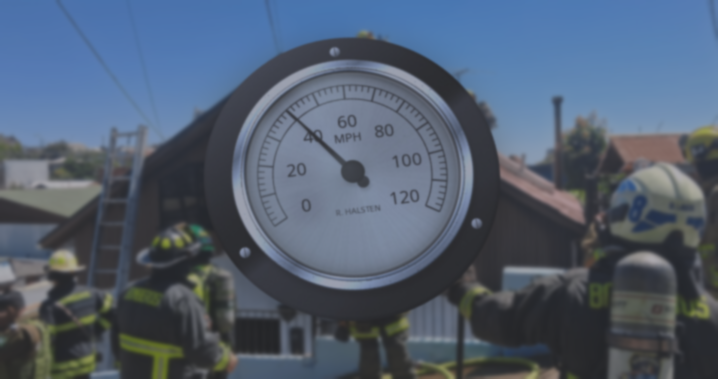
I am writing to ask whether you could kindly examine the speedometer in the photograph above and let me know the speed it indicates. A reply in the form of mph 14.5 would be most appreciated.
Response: mph 40
